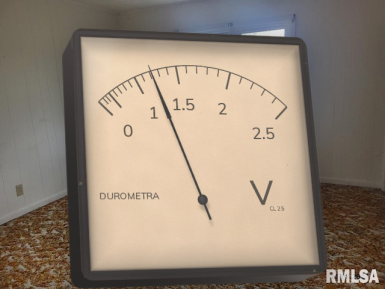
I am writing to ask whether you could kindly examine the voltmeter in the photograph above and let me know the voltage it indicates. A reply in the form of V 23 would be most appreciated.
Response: V 1.2
